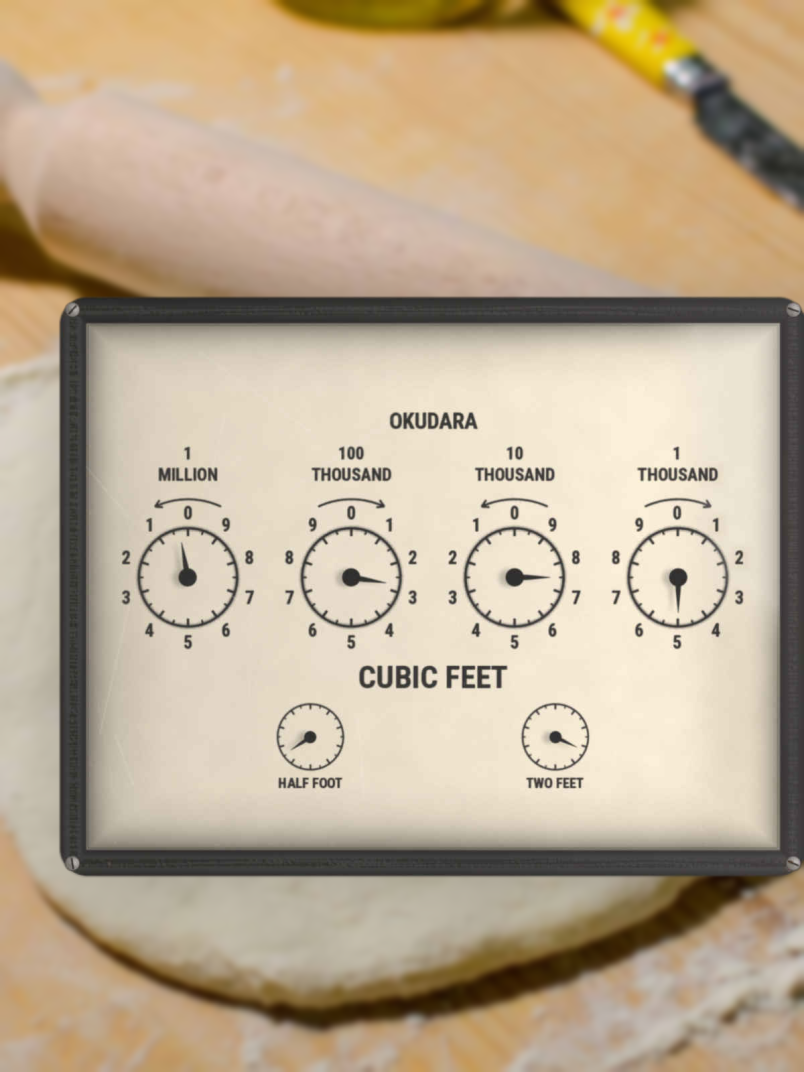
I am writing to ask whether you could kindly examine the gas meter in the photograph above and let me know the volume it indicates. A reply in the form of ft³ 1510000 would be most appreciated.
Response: ft³ 27500
